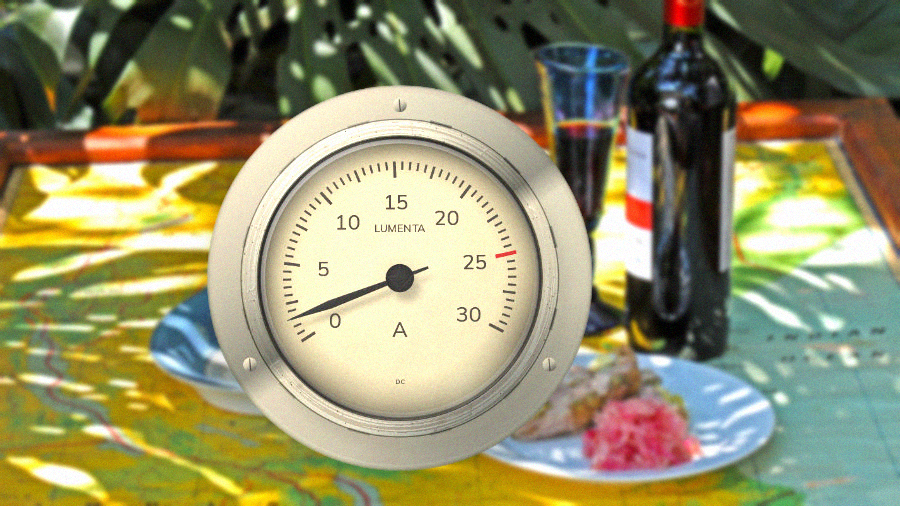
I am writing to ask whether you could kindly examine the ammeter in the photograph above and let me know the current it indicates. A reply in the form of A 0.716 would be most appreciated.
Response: A 1.5
